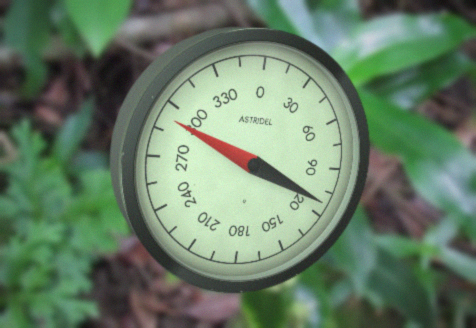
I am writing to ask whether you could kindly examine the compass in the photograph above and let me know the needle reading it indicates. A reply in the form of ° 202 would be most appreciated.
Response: ° 292.5
